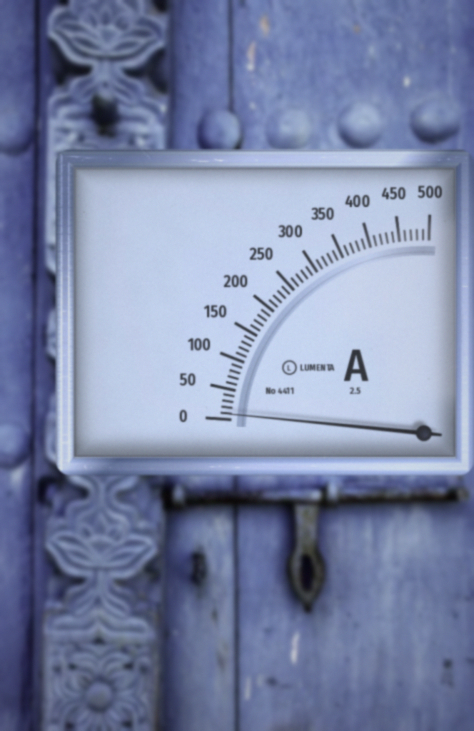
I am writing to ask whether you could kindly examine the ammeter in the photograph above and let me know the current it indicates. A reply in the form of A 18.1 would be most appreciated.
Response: A 10
